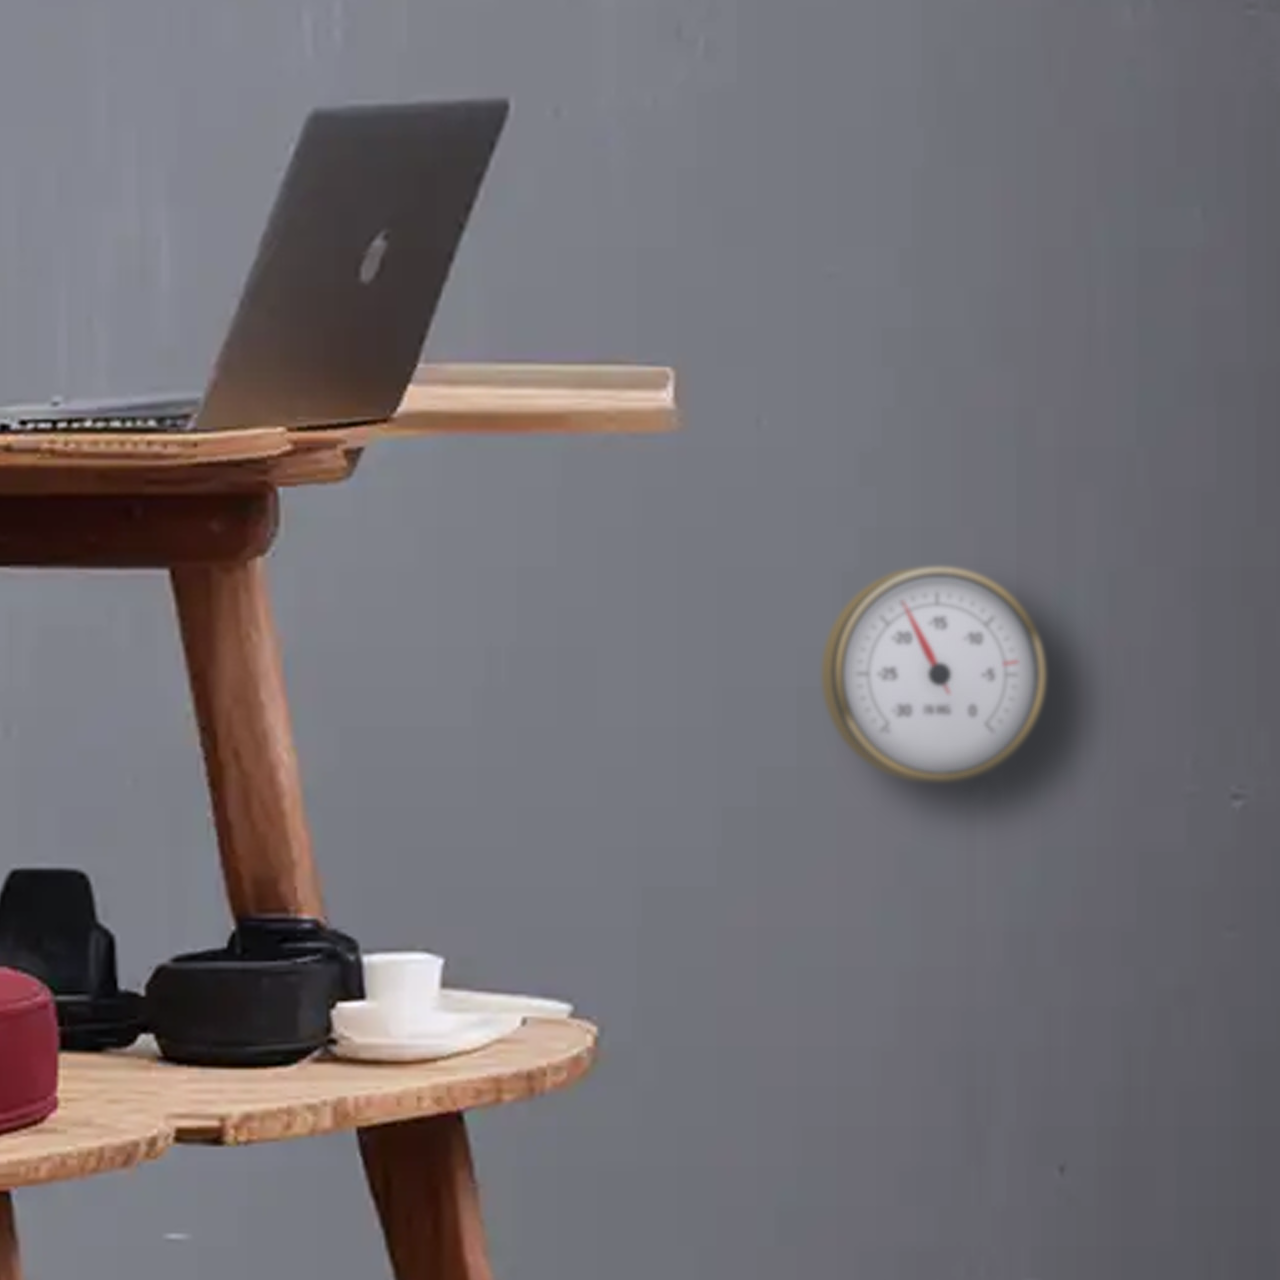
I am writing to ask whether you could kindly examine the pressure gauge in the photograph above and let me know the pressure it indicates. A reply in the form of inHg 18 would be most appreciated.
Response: inHg -18
